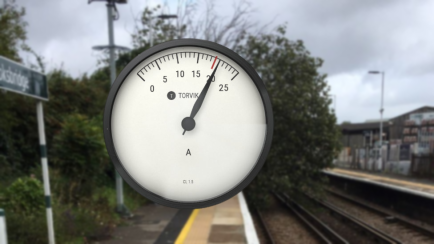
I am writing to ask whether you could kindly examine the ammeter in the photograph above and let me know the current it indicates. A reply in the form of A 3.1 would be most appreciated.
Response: A 20
